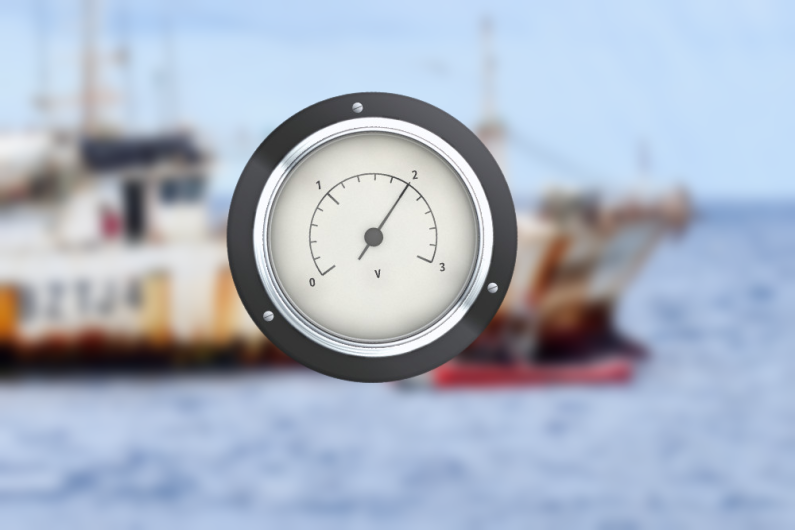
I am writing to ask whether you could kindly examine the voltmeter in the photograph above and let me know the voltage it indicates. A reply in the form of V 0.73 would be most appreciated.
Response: V 2
